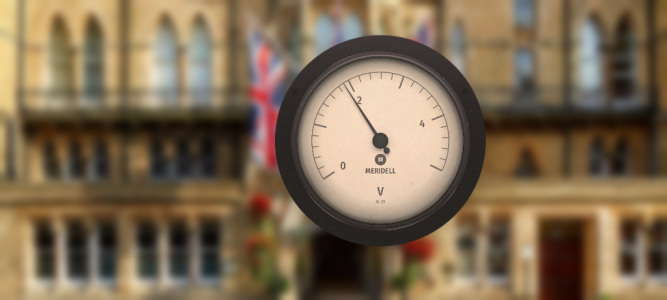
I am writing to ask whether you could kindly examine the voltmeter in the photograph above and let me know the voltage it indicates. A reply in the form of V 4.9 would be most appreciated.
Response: V 1.9
